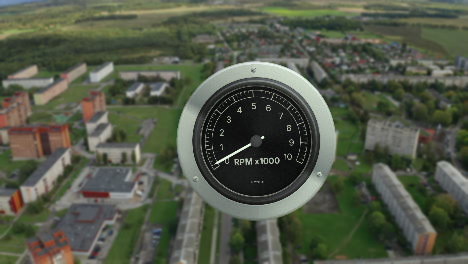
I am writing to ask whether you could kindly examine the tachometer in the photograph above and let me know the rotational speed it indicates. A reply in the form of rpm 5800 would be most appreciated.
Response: rpm 200
